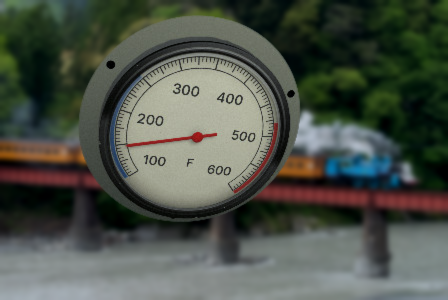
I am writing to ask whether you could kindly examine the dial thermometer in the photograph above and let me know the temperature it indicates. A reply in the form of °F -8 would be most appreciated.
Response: °F 150
